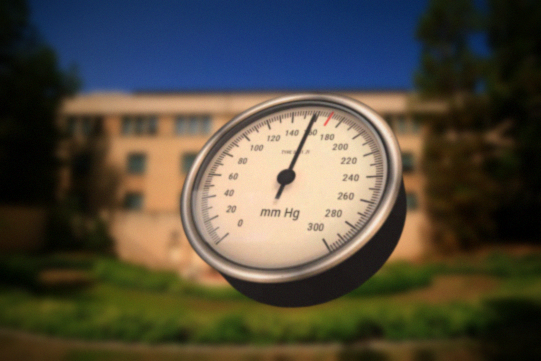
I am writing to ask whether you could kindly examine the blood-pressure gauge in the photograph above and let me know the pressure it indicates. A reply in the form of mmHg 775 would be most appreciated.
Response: mmHg 160
